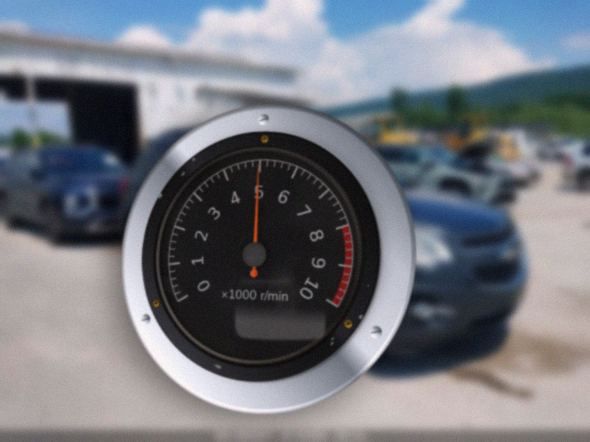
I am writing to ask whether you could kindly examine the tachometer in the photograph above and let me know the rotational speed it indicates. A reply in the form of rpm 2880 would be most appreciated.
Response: rpm 5000
